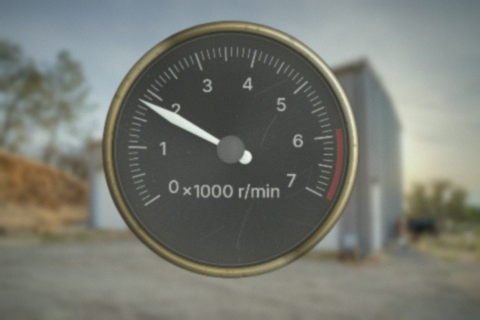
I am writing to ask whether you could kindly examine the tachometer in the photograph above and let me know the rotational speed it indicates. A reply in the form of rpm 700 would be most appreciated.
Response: rpm 1800
